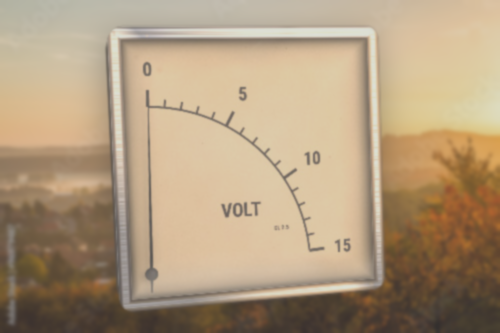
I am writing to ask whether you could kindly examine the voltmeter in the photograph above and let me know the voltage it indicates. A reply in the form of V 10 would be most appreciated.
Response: V 0
